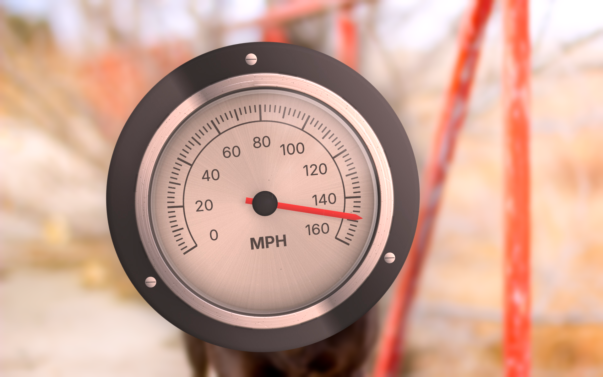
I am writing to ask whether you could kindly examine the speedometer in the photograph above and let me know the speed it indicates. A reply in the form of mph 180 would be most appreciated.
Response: mph 148
